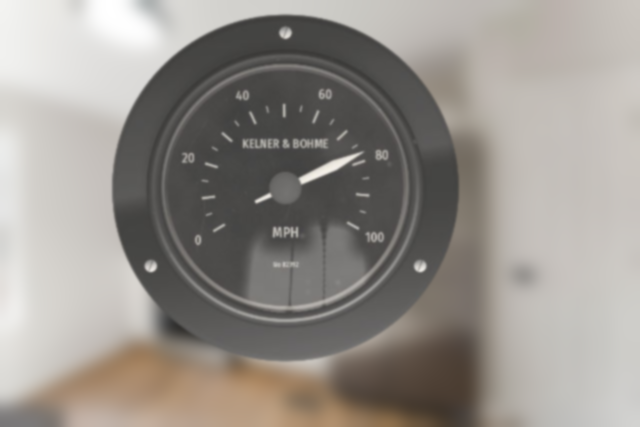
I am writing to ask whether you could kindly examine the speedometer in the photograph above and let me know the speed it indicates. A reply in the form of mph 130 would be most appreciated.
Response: mph 77.5
